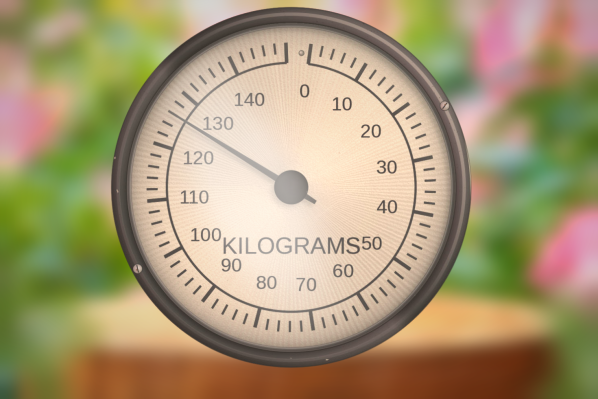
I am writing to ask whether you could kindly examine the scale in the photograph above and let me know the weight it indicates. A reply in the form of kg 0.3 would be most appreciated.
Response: kg 126
